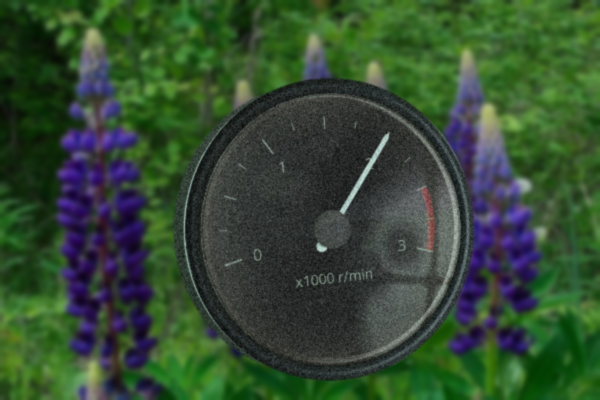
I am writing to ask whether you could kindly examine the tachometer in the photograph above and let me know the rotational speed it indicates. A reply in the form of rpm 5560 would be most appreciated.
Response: rpm 2000
